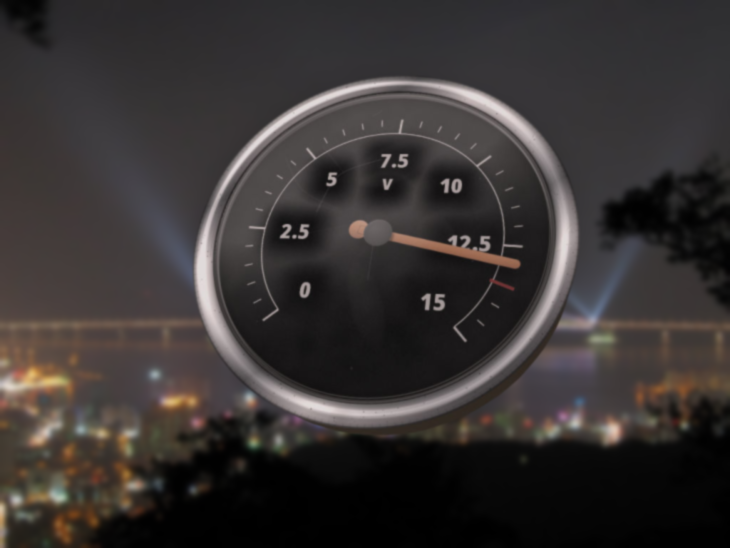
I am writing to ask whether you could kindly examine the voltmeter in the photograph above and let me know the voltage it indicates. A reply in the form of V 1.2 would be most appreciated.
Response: V 13
